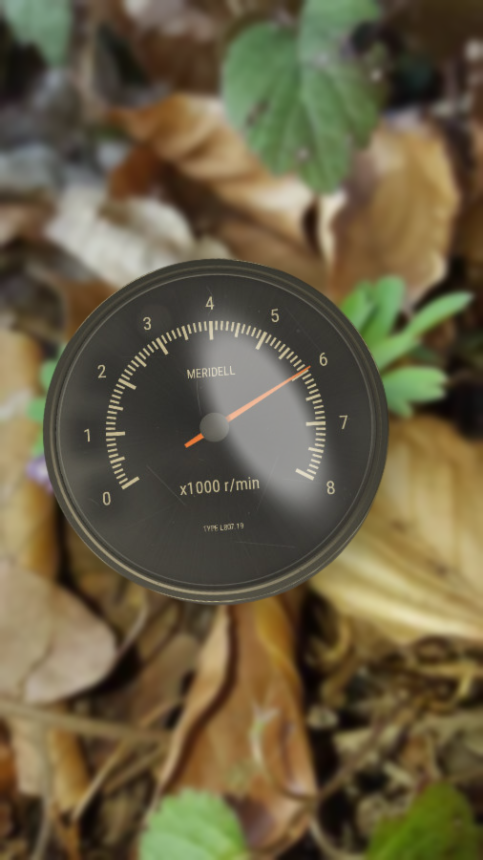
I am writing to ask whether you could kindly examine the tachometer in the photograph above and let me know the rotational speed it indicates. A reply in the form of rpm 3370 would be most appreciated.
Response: rpm 6000
